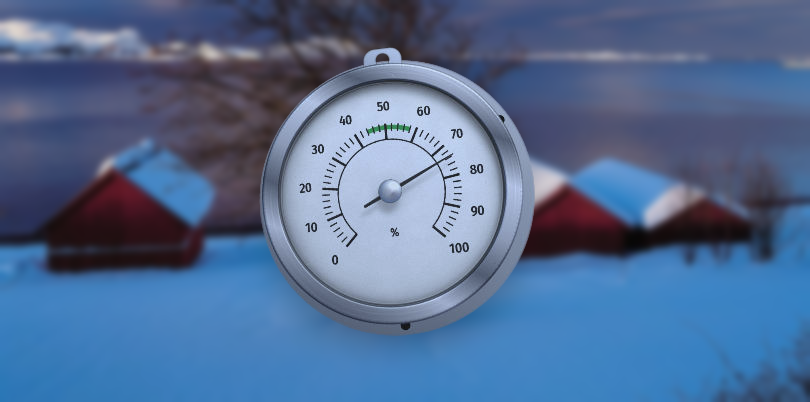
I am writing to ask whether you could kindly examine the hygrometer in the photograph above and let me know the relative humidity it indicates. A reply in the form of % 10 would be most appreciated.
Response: % 74
